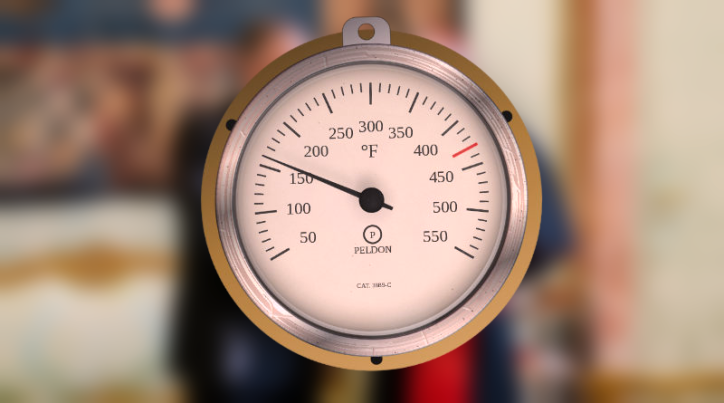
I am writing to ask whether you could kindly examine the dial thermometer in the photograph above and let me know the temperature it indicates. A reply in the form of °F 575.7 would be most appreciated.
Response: °F 160
